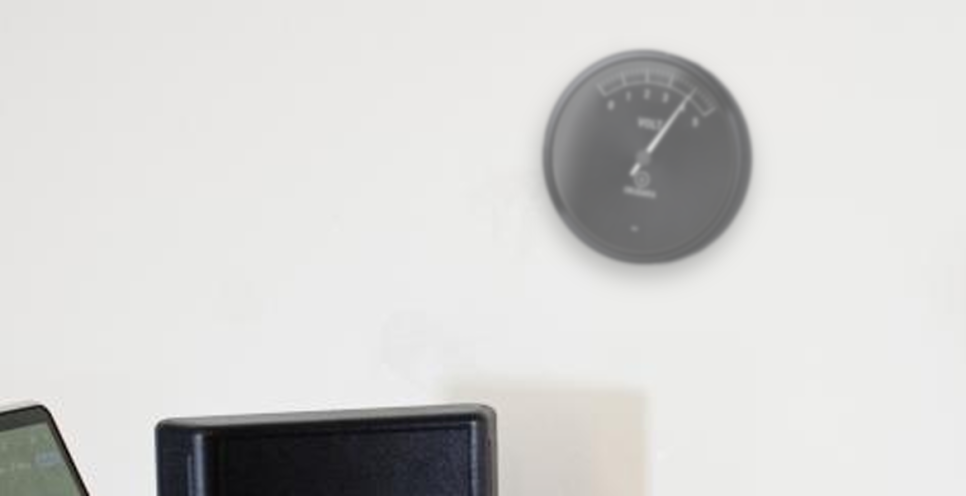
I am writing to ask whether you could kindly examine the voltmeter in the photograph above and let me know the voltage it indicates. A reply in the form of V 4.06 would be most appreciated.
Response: V 4
